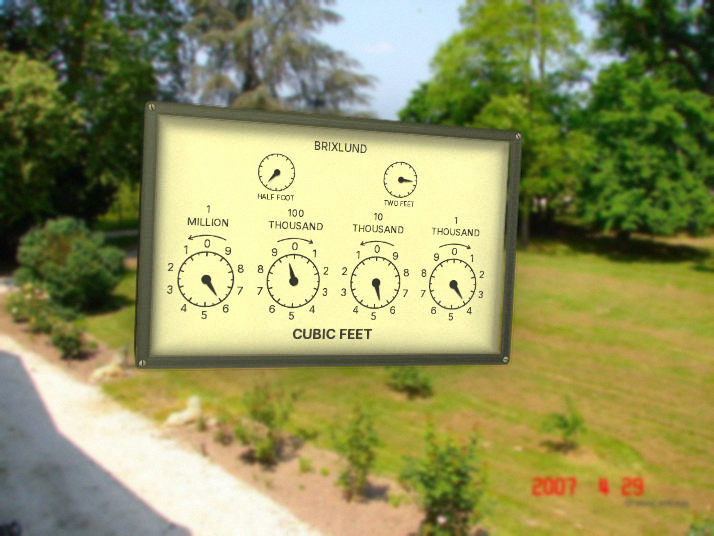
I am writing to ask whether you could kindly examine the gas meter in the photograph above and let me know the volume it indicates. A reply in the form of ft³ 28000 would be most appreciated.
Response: ft³ 595400
